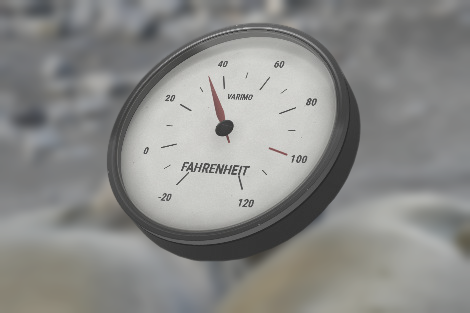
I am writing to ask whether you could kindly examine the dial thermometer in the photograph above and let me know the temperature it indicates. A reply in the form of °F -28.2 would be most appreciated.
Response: °F 35
